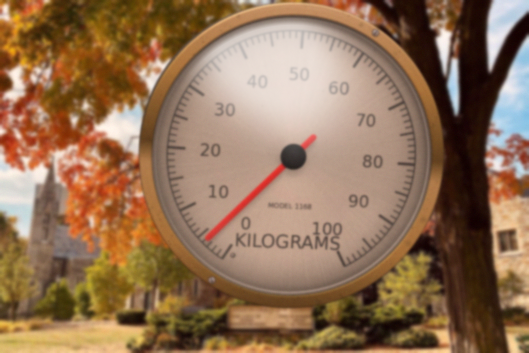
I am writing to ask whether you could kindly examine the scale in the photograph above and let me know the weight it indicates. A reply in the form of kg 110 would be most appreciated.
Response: kg 4
